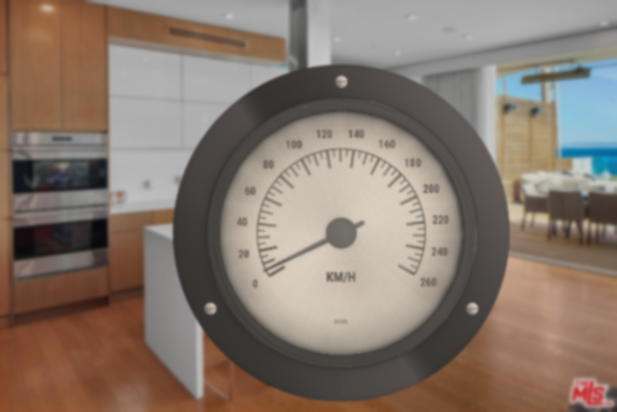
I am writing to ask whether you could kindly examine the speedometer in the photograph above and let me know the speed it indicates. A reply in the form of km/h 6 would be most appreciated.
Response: km/h 5
